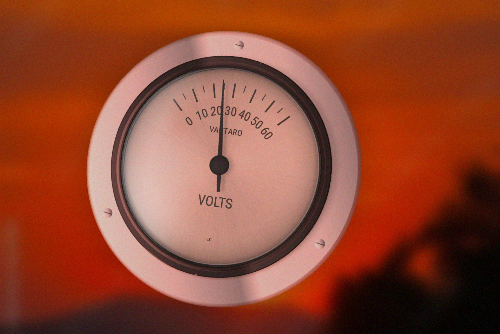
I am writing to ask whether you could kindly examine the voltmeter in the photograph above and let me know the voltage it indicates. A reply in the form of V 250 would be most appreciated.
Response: V 25
